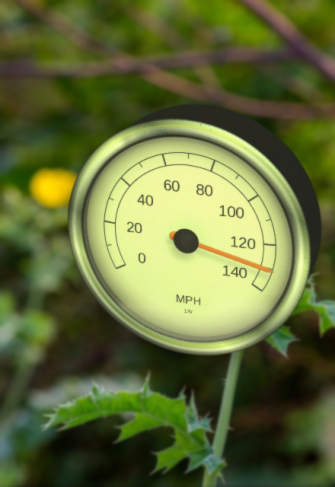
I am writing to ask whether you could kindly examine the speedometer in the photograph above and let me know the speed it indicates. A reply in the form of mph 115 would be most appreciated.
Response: mph 130
